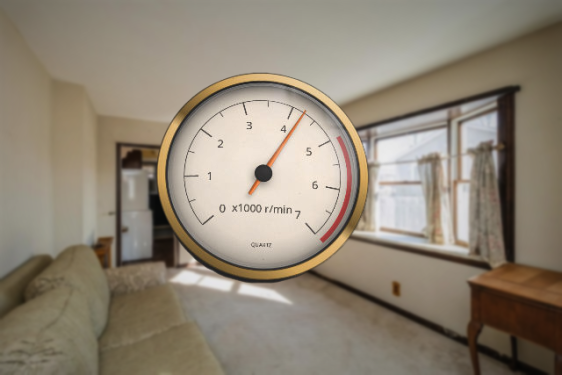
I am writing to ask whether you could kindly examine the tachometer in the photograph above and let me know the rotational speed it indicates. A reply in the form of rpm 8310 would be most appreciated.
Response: rpm 4250
